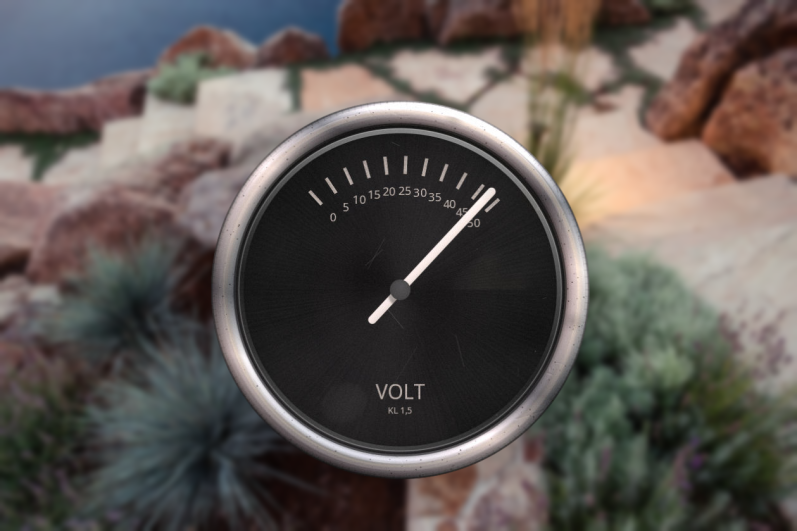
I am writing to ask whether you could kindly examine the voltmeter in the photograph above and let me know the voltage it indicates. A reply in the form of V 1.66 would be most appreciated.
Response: V 47.5
